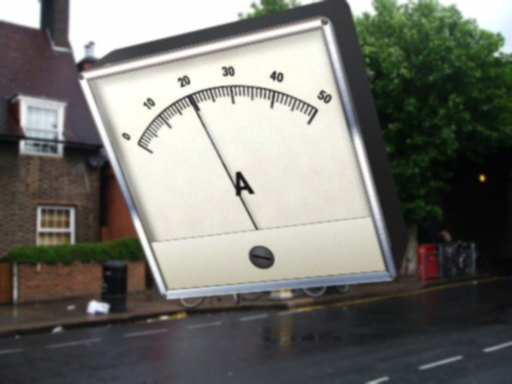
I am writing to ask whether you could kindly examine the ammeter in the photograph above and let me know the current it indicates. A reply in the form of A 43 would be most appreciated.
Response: A 20
